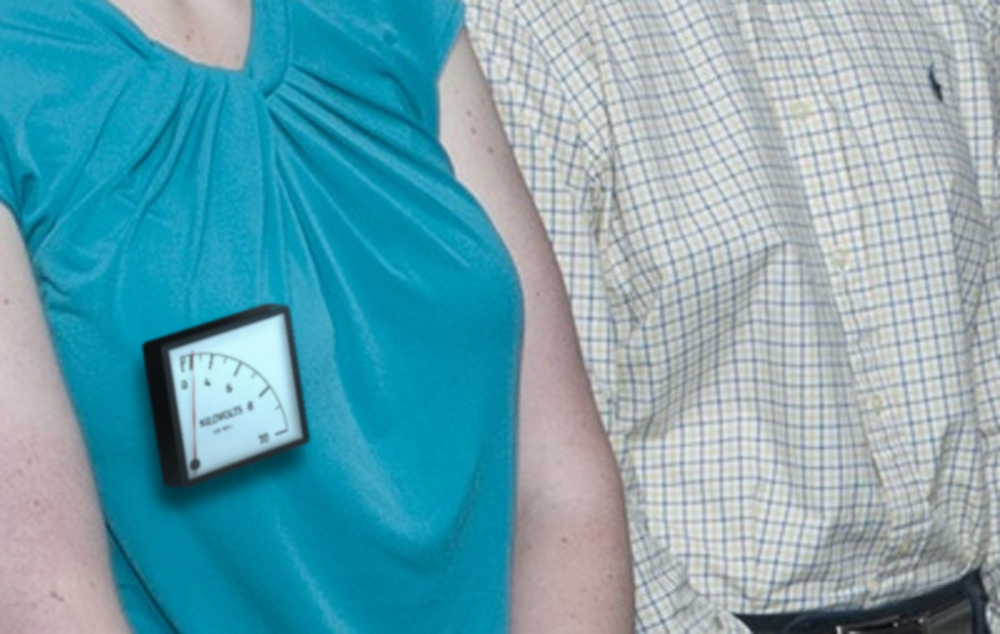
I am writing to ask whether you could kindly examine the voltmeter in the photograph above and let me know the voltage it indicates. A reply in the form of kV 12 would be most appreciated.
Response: kV 2
